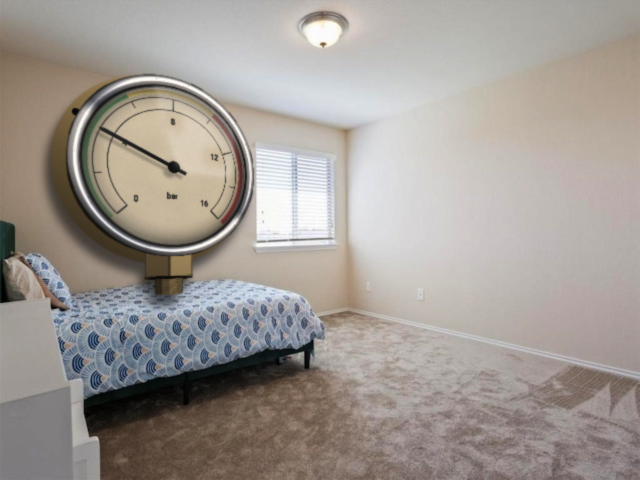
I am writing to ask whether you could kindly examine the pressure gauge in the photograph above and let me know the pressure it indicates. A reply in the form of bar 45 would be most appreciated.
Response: bar 4
